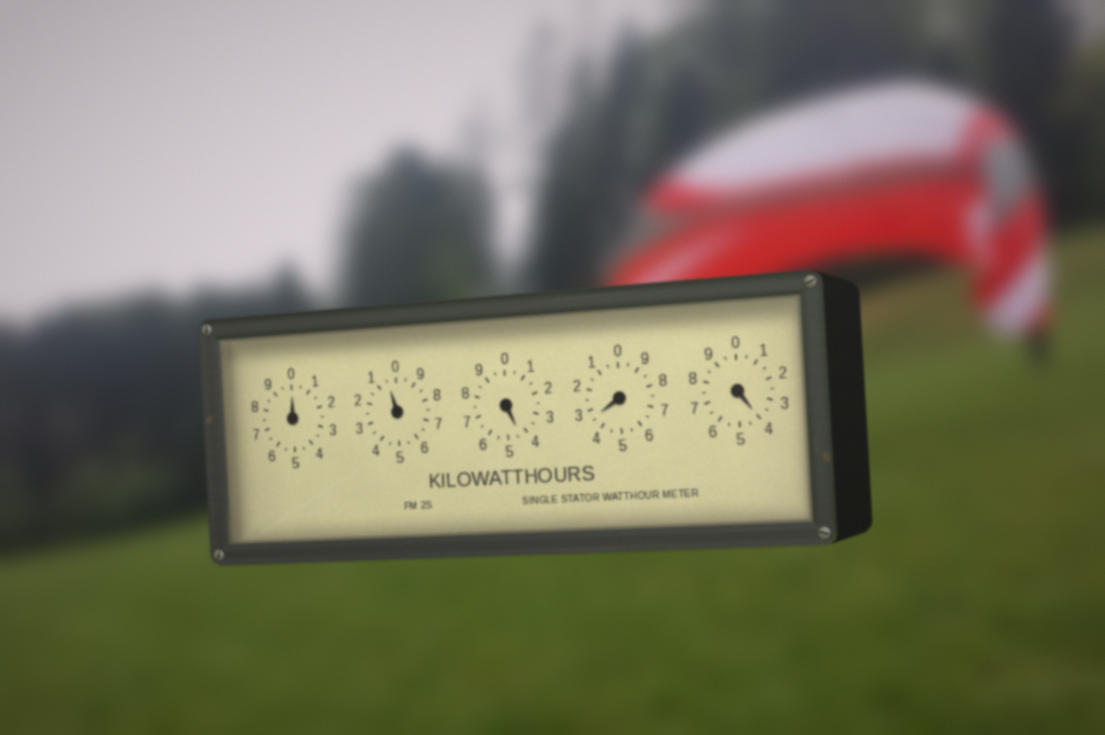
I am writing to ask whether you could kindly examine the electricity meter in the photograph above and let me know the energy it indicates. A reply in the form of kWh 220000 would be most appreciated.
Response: kWh 434
